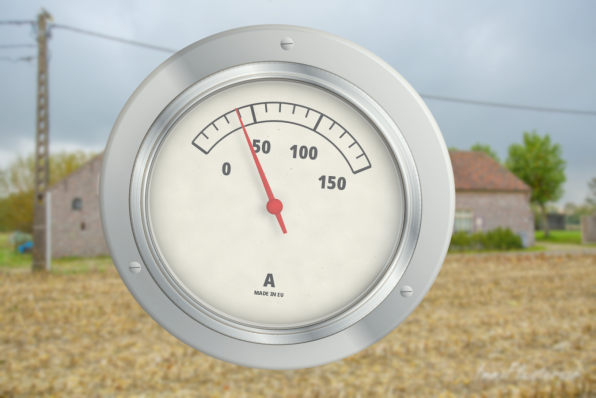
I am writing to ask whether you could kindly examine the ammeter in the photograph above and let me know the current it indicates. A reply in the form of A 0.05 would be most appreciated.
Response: A 40
